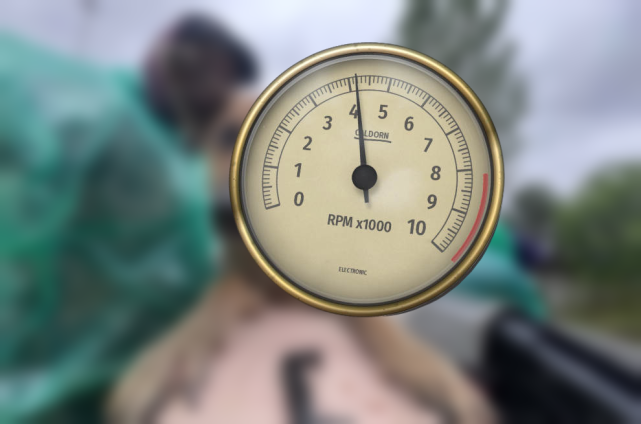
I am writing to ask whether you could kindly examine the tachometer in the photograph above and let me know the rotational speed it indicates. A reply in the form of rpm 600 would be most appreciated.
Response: rpm 4200
